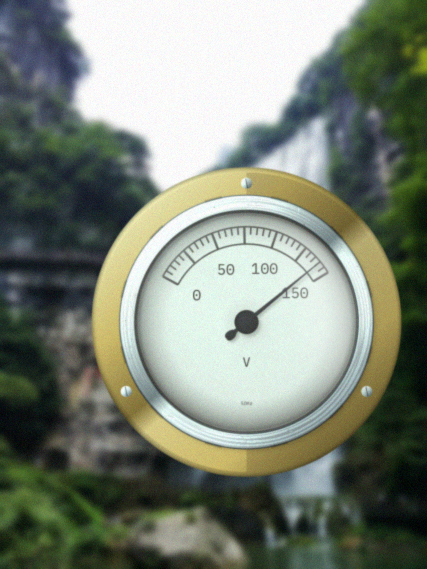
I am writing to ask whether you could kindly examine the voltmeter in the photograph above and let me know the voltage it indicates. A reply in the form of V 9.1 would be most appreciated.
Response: V 140
